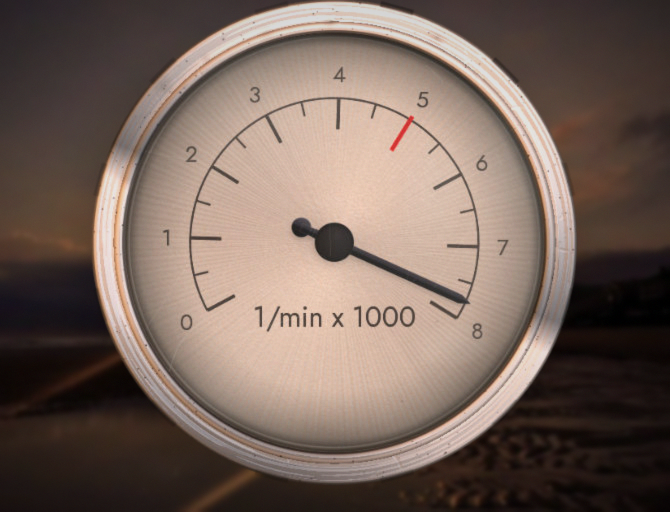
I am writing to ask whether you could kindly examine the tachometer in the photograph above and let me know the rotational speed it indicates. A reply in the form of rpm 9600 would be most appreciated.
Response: rpm 7750
